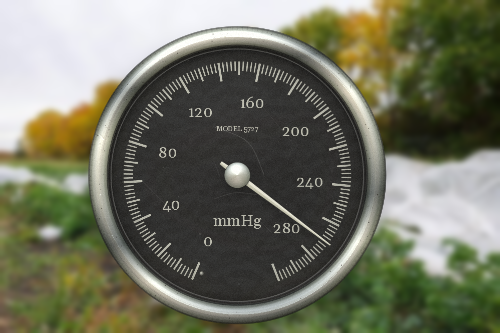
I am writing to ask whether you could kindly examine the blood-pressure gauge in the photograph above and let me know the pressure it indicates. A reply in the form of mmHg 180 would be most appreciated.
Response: mmHg 270
